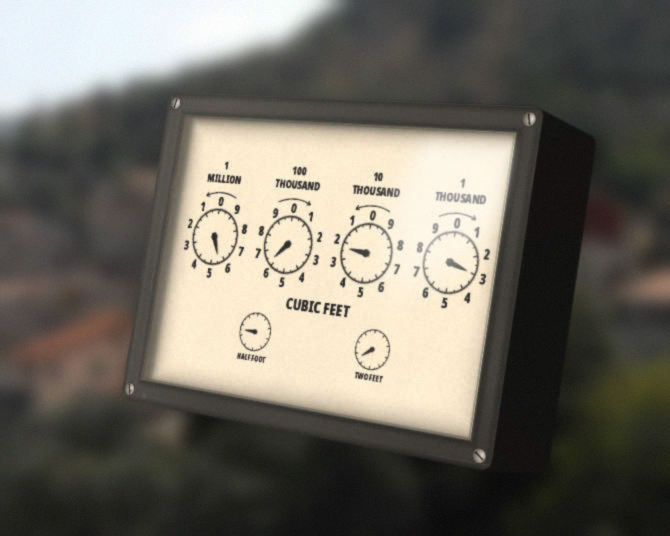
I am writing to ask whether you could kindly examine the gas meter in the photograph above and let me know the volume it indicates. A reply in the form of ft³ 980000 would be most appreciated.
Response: ft³ 562300
